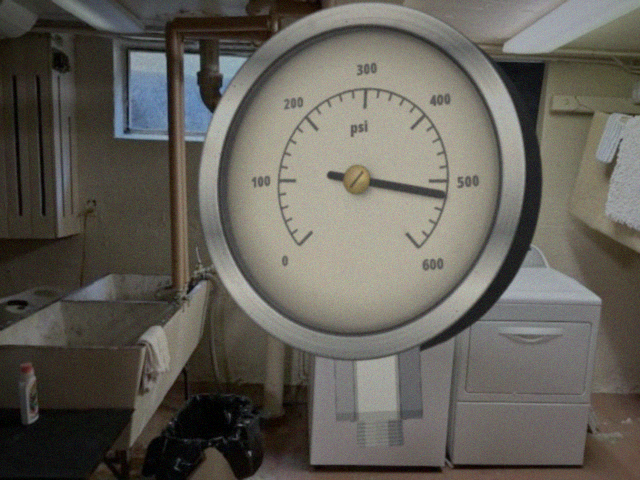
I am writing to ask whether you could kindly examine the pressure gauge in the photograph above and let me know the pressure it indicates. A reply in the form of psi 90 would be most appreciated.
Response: psi 520
